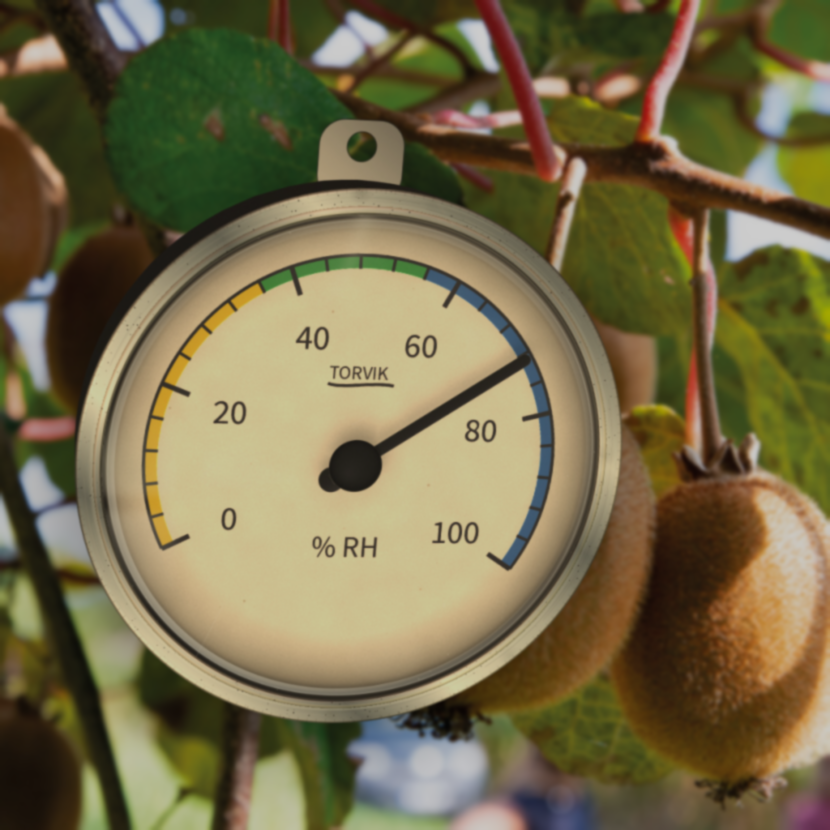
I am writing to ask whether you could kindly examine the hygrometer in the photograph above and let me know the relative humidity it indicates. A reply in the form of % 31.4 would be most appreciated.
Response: % 72
